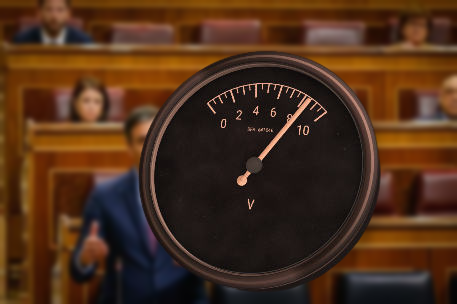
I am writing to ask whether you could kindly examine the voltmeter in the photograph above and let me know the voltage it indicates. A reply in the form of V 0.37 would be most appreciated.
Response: V 8.5
